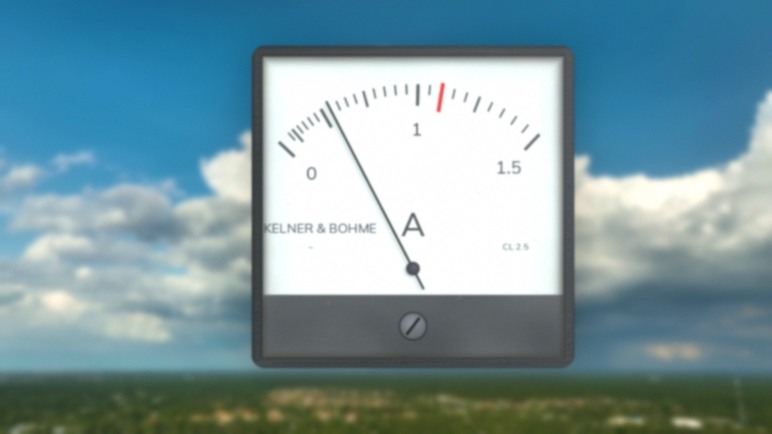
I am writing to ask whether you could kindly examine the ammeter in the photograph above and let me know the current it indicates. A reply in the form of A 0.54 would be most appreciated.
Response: A 0.55
